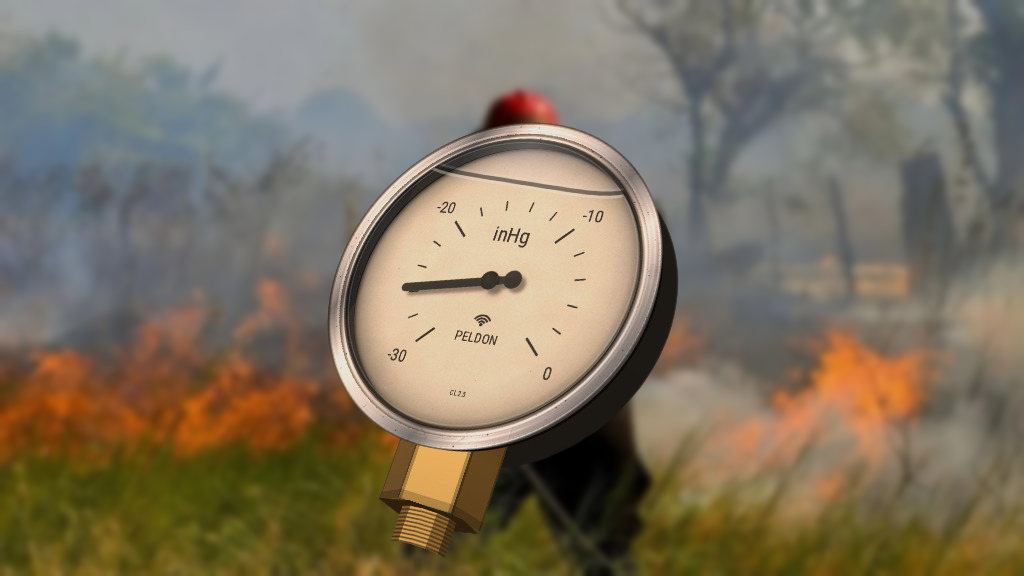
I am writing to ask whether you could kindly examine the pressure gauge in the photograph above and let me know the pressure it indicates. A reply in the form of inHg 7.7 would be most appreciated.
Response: inHg -26
